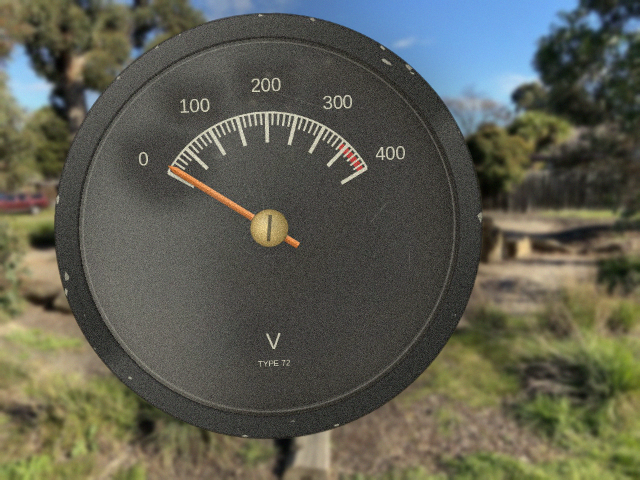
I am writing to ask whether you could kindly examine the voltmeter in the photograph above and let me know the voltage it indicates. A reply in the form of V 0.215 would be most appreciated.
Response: V 10
